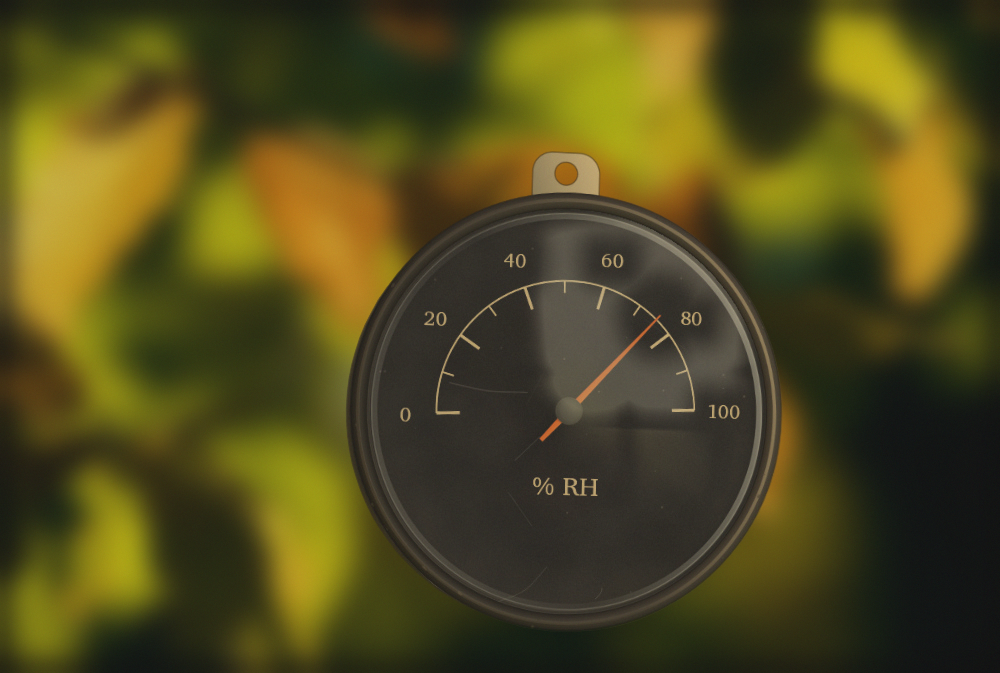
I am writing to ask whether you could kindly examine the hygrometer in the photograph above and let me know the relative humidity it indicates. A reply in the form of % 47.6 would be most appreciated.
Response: % 75
